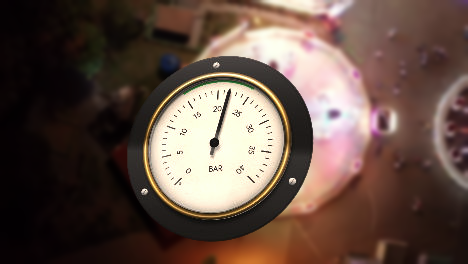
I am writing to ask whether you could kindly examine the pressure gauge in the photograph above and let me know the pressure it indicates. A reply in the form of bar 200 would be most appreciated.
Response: bar 22
